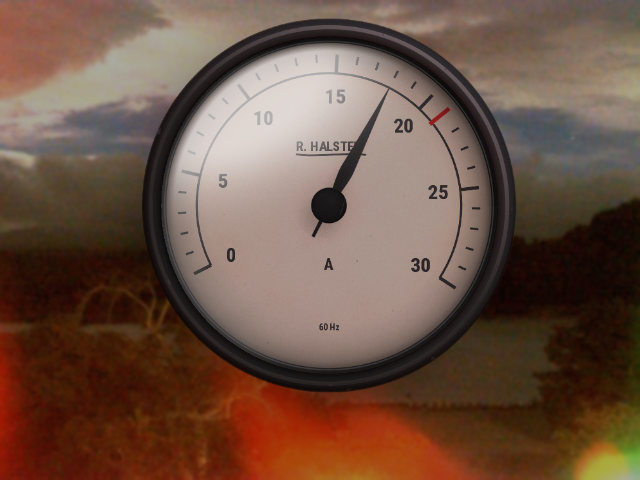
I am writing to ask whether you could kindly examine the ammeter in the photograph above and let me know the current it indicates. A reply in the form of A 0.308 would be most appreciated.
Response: A 18
